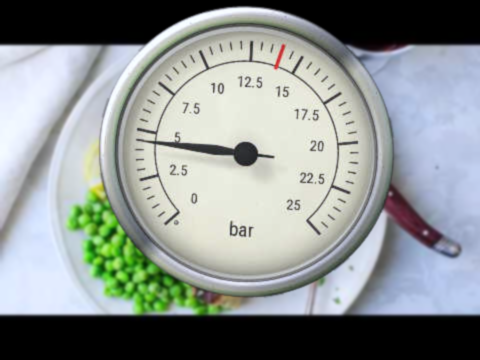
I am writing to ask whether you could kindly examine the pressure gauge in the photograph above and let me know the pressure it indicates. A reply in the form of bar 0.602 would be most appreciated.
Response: bar 4.5
